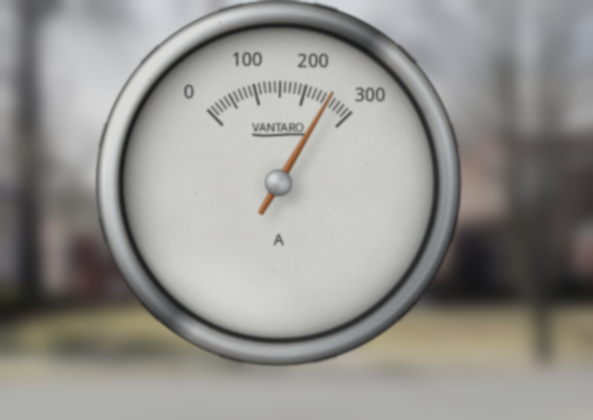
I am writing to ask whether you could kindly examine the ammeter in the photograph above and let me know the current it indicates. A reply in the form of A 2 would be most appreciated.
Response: A 250
